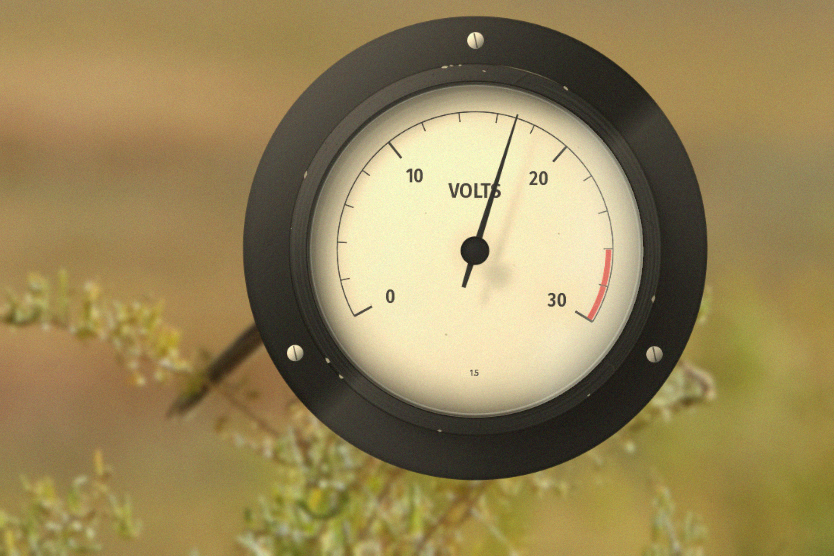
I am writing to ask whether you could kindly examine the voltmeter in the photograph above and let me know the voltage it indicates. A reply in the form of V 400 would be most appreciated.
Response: V 17
